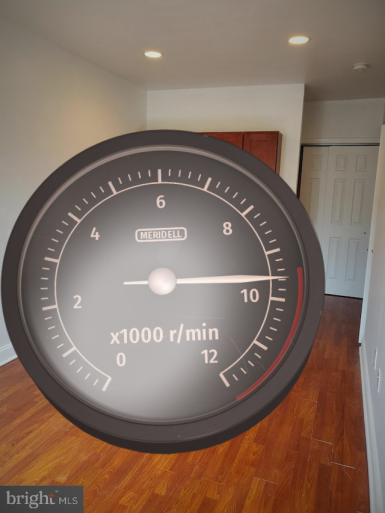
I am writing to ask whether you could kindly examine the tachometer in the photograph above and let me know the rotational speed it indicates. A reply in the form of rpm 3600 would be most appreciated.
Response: rpm 9600
